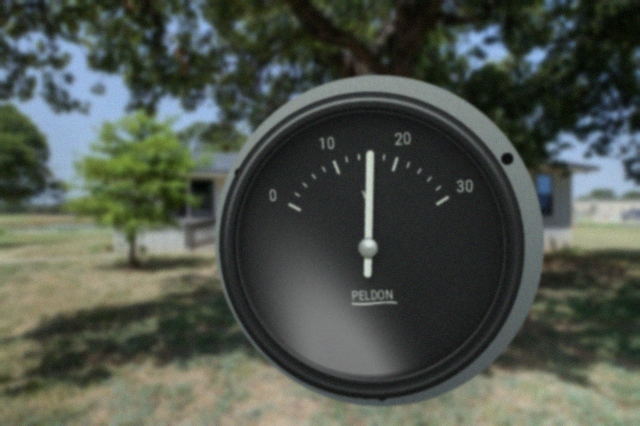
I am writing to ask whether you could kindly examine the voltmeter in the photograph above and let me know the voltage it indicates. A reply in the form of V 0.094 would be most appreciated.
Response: V 16
